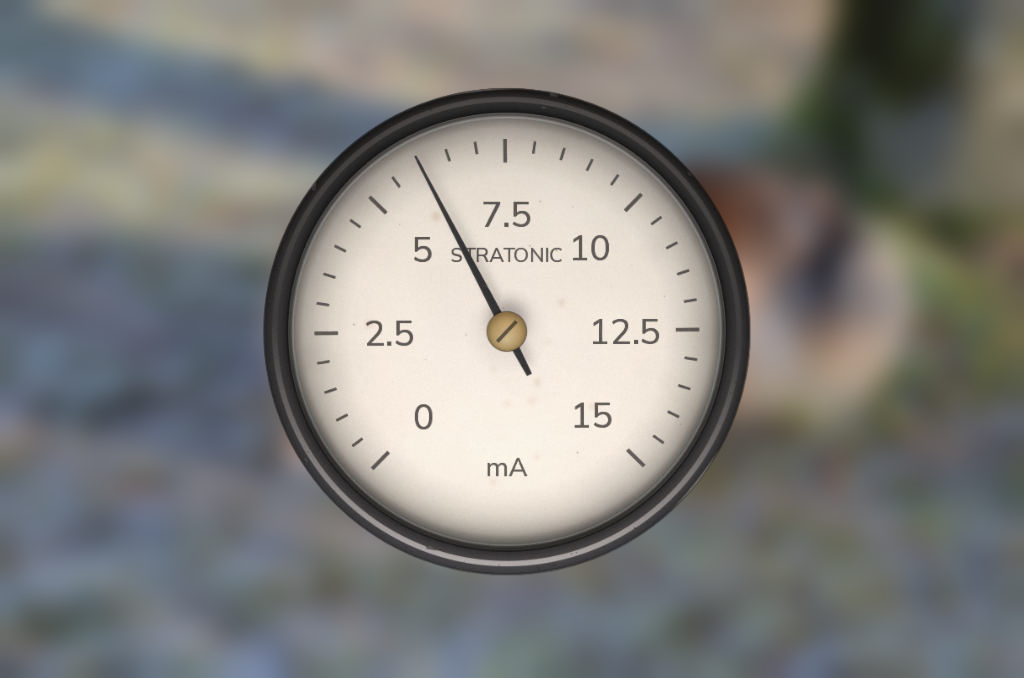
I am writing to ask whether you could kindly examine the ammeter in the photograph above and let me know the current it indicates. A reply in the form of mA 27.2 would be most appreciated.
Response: mA 6
